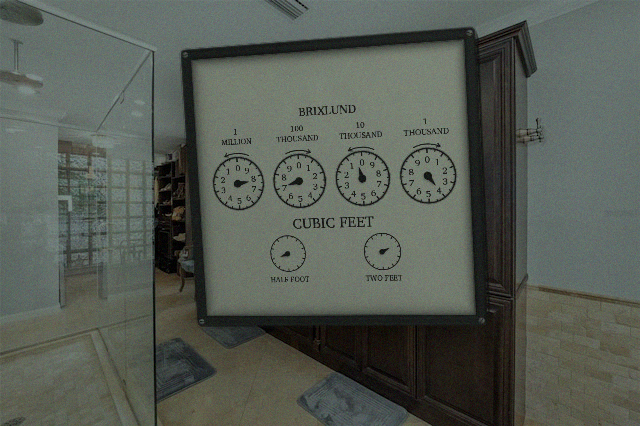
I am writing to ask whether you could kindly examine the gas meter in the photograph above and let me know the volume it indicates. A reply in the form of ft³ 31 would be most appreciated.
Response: ft³ 770400
